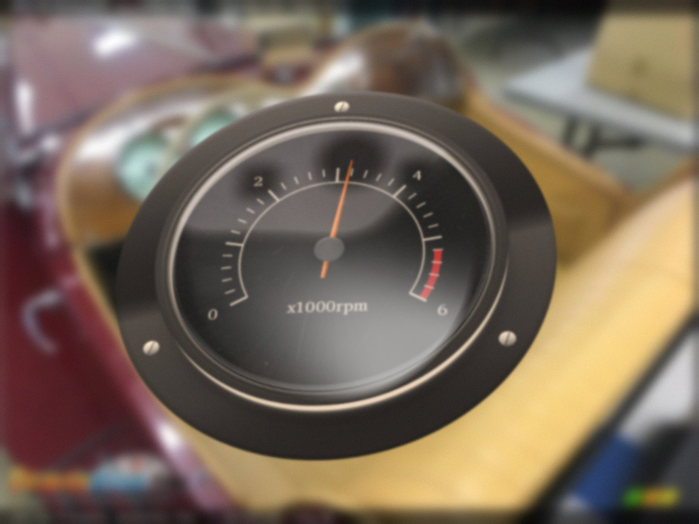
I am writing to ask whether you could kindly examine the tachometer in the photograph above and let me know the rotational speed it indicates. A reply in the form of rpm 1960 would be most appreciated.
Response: rpm 3200
